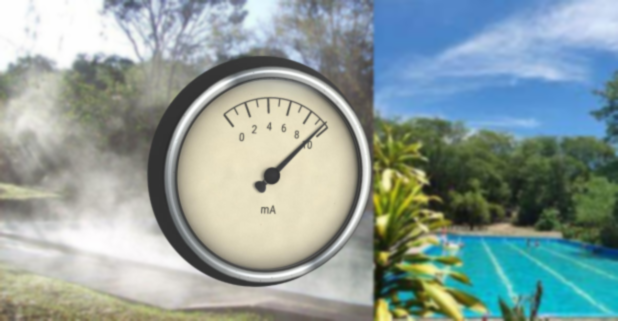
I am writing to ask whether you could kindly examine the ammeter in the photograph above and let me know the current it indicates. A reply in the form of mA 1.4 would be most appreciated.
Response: mA 9.5
